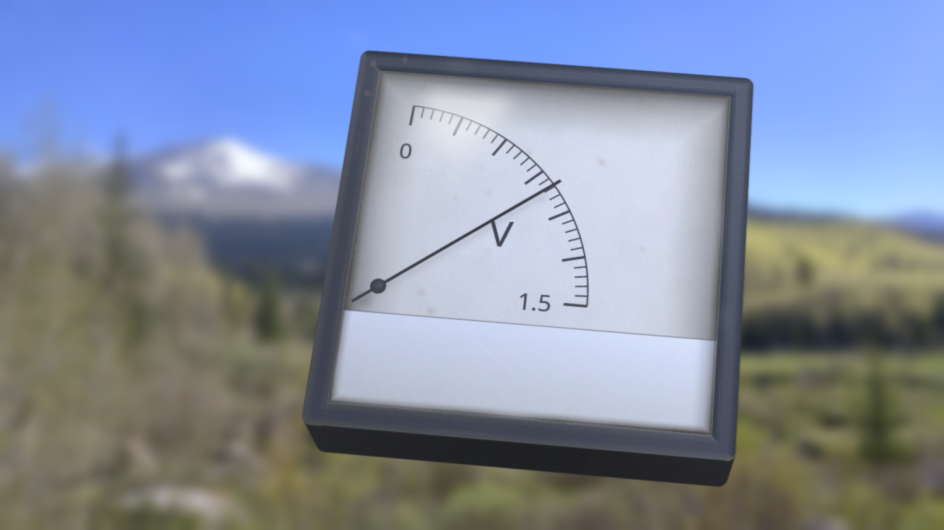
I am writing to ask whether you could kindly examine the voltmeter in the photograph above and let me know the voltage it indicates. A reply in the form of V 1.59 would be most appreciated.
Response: V 0.85
